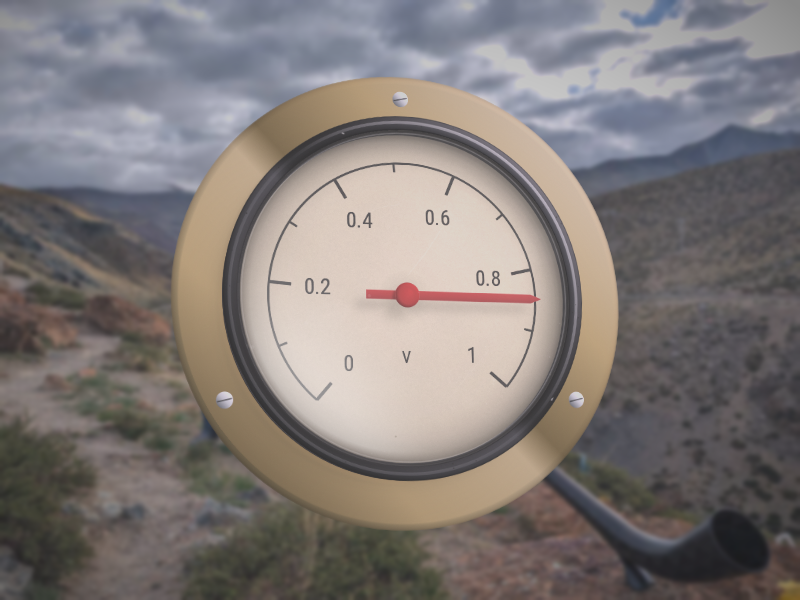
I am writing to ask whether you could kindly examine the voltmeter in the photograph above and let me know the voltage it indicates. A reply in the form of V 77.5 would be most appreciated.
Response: V 0.85
